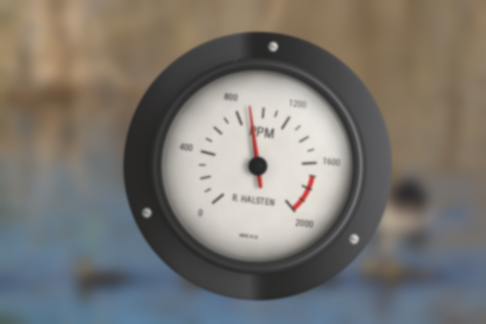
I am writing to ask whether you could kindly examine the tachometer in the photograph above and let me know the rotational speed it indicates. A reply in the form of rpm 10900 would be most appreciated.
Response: rpm 900
